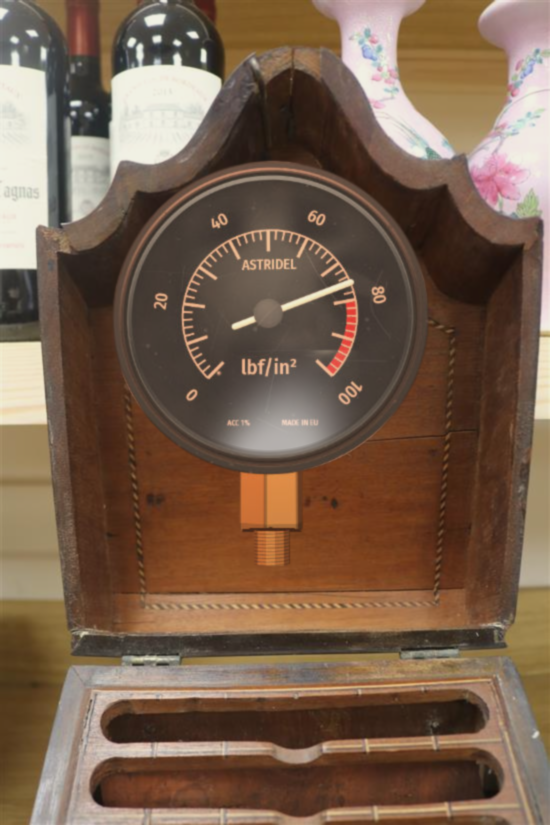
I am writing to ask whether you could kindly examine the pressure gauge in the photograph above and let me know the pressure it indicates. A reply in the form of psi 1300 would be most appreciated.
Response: psi 76
